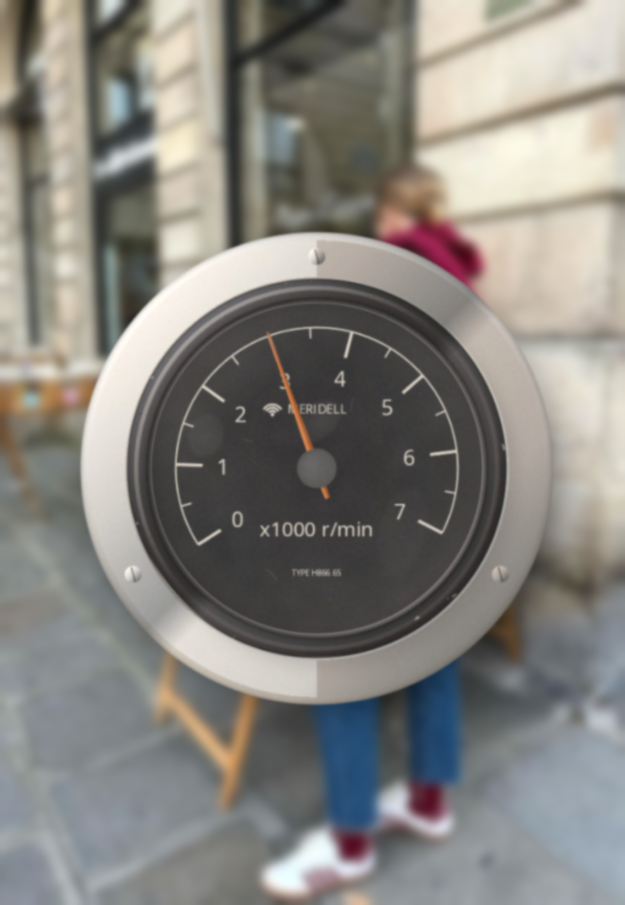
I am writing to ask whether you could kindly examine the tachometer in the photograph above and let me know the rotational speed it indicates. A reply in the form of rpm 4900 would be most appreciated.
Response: rpm 3000
